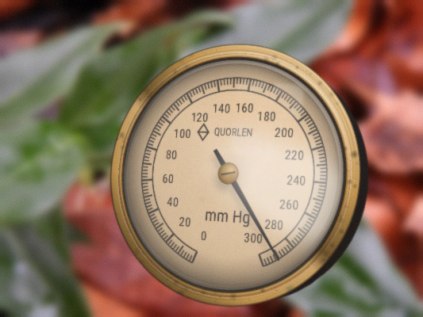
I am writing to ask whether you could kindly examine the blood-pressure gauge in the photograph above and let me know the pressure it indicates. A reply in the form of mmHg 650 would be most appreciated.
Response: mmHg 290
